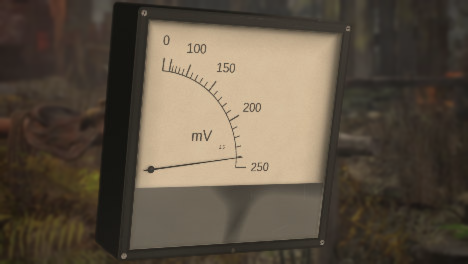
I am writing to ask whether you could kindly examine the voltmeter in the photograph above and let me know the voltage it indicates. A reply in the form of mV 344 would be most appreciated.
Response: mV 240
